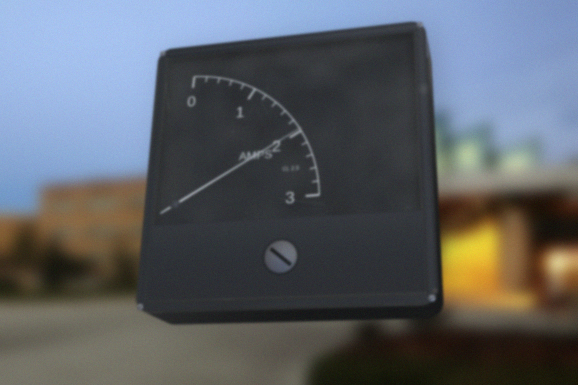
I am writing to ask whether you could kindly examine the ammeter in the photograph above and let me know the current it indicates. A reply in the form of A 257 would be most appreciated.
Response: A 2
